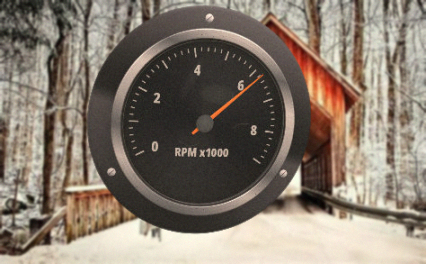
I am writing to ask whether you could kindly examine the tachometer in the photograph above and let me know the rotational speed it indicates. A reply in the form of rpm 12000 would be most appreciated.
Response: rpm 6200
